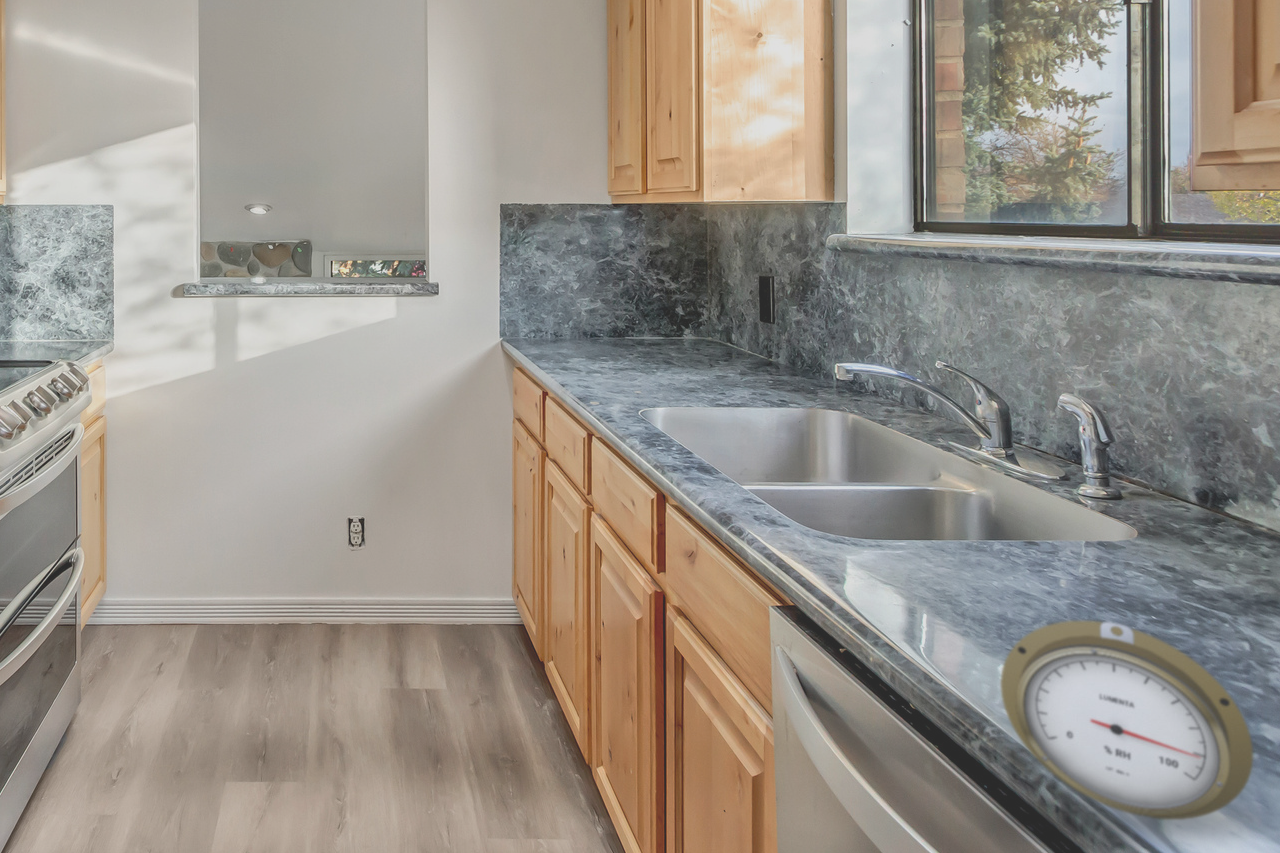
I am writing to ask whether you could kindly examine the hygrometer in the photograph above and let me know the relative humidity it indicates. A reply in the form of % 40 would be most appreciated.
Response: % 90
